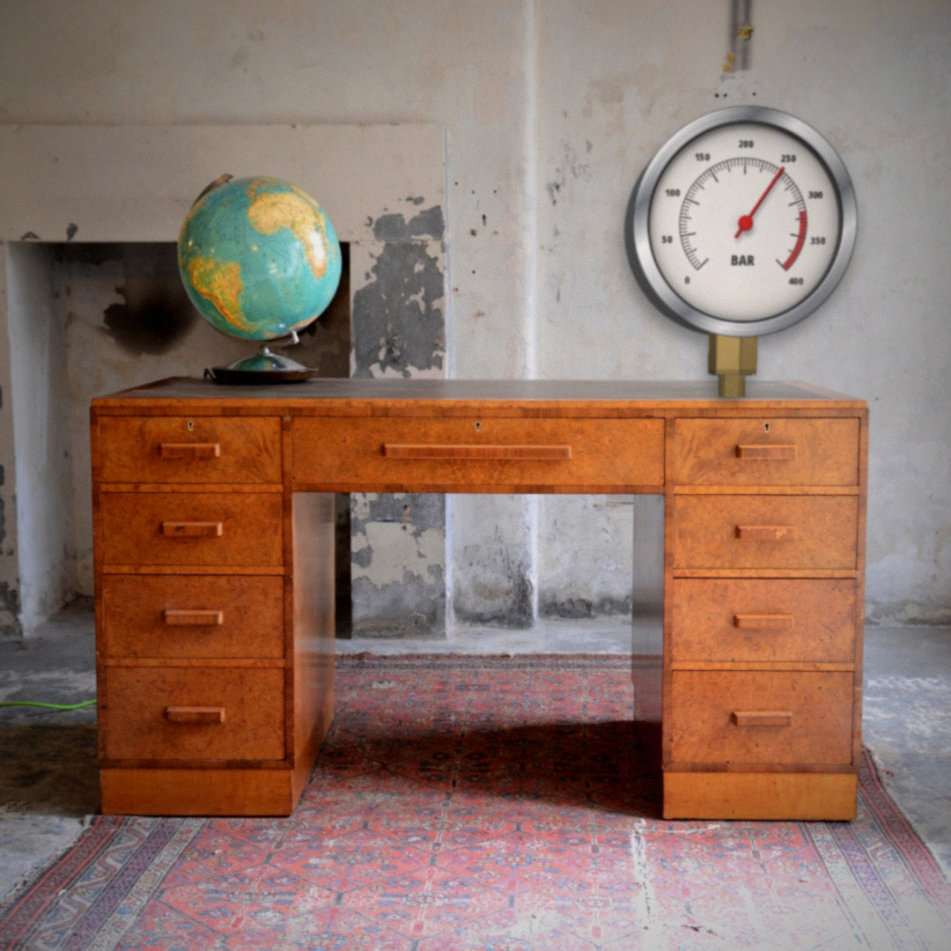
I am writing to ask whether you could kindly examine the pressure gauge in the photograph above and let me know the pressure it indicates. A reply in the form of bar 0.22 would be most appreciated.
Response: bar 250
